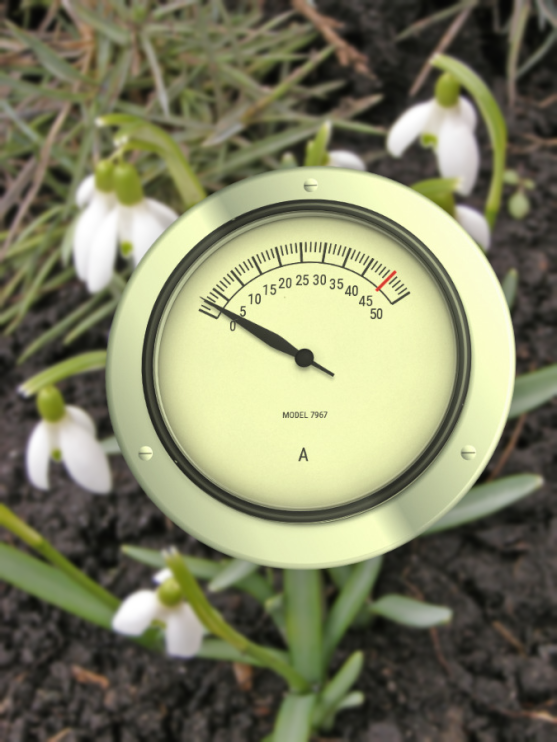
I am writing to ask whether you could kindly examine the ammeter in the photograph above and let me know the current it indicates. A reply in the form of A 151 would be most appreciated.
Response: A 2
